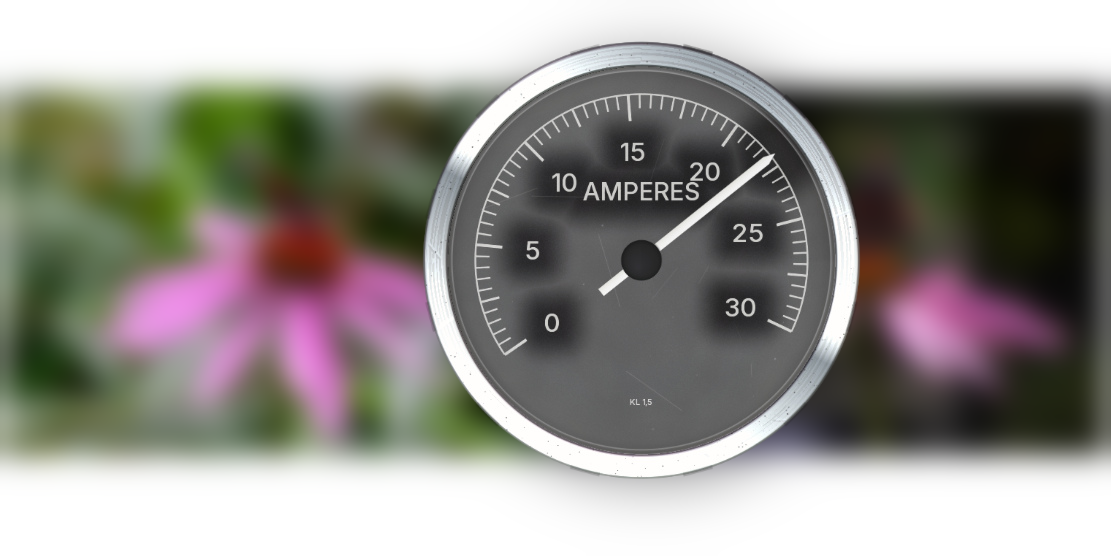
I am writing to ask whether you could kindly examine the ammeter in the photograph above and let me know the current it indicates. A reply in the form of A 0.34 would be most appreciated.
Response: A 22
